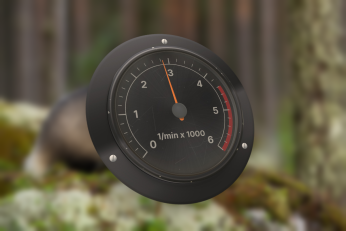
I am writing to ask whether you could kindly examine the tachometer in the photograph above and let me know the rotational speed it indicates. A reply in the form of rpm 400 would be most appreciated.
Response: rpm 2800
